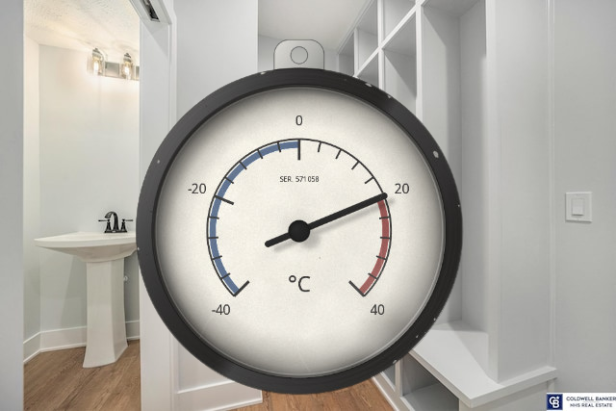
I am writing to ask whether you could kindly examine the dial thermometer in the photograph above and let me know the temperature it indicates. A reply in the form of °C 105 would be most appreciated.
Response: °C 20
